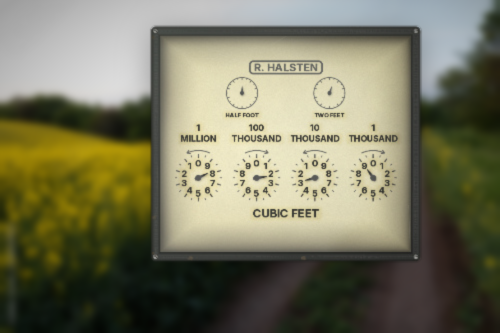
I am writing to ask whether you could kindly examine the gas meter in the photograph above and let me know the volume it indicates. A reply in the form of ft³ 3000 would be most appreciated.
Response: ft³ 822900
